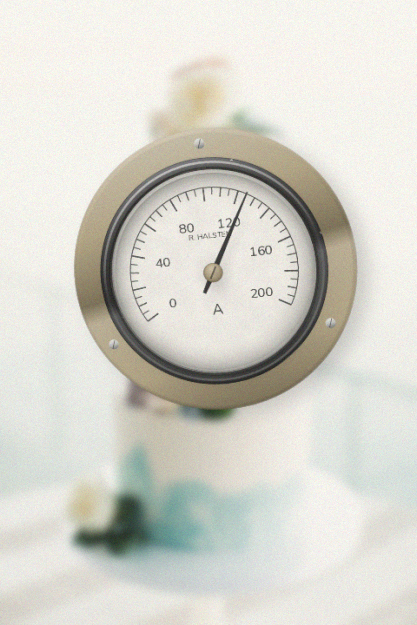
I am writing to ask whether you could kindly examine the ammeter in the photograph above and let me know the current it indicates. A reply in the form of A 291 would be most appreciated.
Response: A 125
